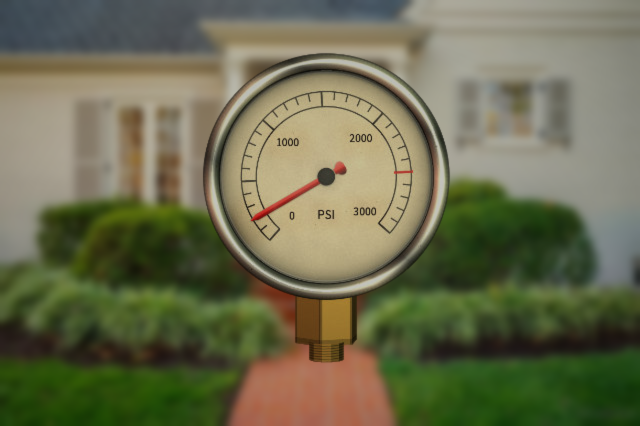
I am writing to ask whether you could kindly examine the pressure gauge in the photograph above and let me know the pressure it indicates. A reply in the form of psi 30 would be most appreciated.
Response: psi 200
